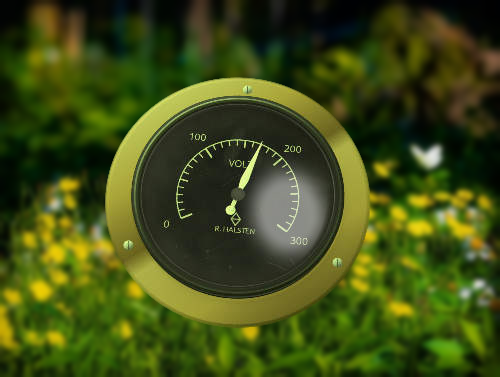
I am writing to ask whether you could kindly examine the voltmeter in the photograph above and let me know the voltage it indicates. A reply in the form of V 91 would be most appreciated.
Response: V 170
